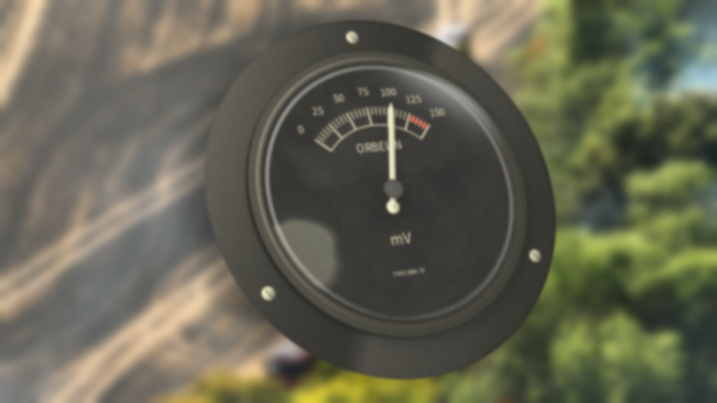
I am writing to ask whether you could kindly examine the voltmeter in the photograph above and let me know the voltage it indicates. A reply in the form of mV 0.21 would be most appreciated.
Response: mV 100
